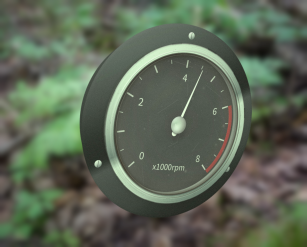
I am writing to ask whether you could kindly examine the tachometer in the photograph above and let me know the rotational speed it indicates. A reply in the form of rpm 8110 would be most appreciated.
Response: rpm 4500
